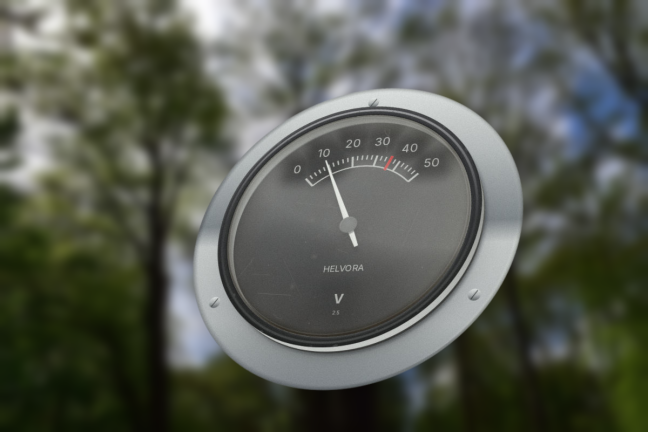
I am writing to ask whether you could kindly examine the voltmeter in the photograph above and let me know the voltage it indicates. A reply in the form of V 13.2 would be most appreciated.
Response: V 10
